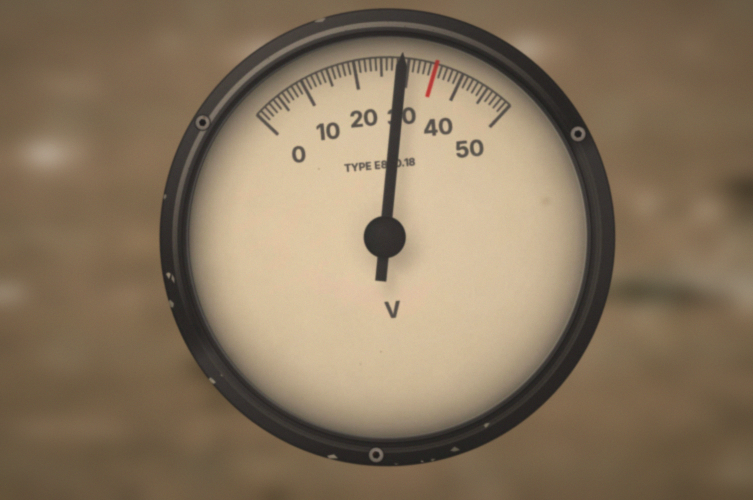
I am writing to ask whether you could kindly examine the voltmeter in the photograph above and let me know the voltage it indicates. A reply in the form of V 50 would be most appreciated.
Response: V 29
